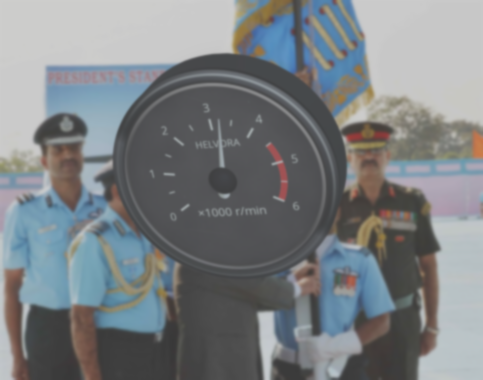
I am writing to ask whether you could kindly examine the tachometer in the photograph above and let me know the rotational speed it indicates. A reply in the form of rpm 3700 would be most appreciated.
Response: rpm 3250
